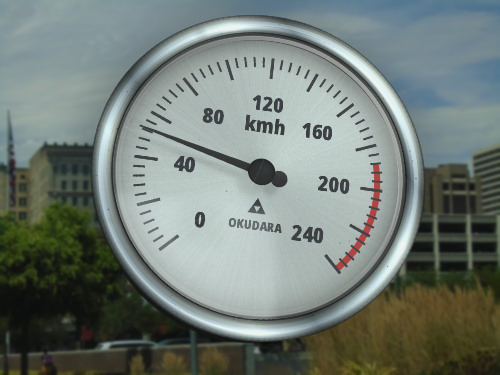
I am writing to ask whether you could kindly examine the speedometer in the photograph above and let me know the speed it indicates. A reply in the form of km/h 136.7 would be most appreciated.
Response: km/h 52
